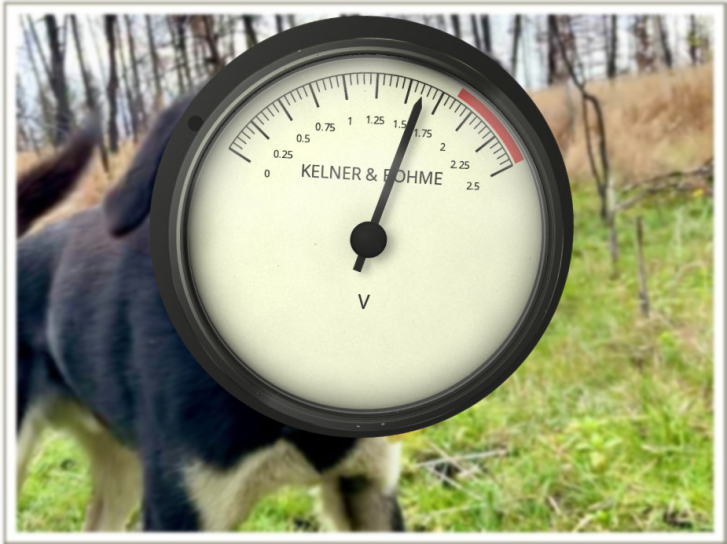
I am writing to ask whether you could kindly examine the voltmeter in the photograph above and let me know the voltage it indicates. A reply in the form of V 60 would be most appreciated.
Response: V 1.6
